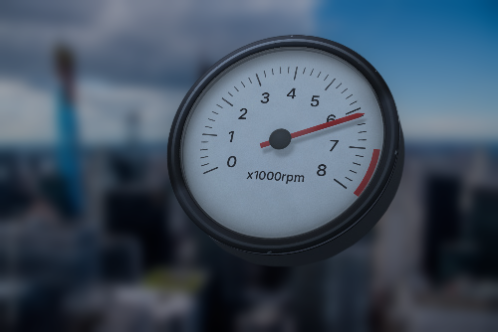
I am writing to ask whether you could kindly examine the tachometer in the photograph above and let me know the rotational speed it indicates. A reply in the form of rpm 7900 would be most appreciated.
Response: rpm 6200
